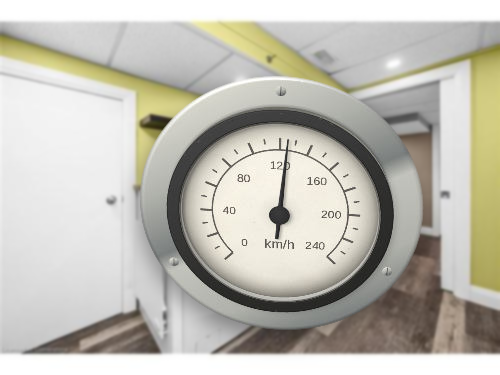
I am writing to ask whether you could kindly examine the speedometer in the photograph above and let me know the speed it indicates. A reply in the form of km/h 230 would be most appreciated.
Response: km/h 125
